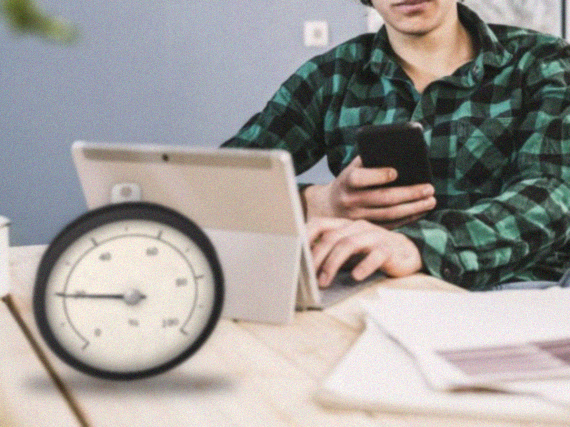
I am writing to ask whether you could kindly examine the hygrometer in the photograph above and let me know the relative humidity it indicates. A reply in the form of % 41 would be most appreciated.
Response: % 20
